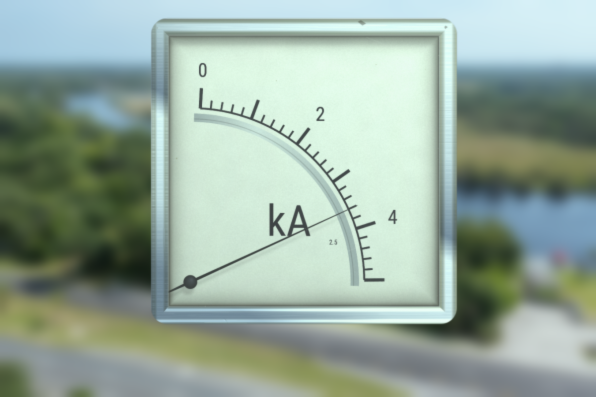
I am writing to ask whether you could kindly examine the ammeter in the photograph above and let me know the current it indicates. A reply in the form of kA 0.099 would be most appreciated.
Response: kA 3.6
